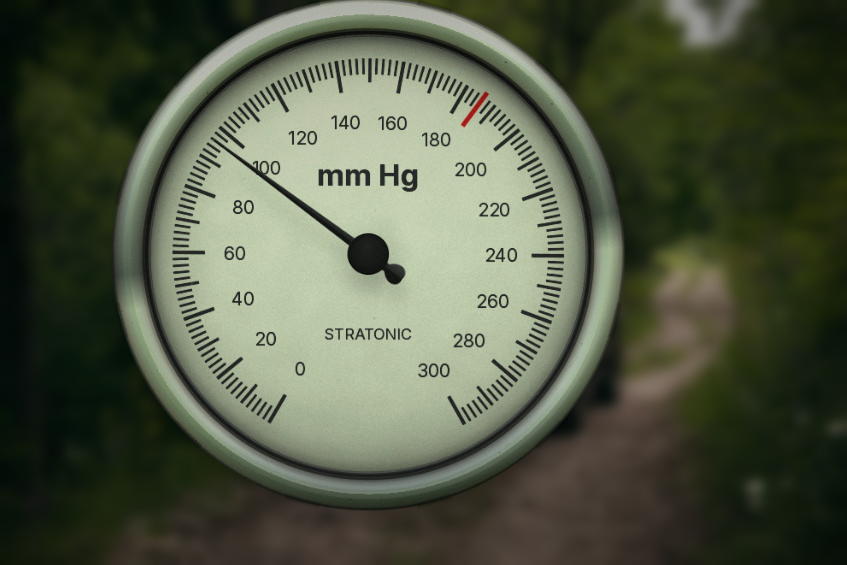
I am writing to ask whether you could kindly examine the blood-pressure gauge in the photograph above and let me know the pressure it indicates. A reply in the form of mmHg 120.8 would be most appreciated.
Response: mmHg 96
